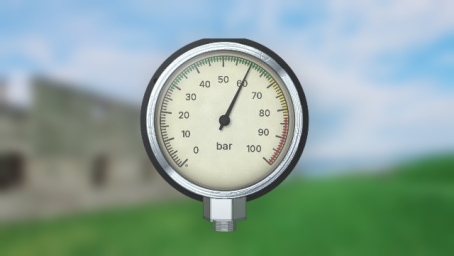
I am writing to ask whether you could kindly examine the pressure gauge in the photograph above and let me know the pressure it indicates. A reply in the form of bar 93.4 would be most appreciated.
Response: bar 60
